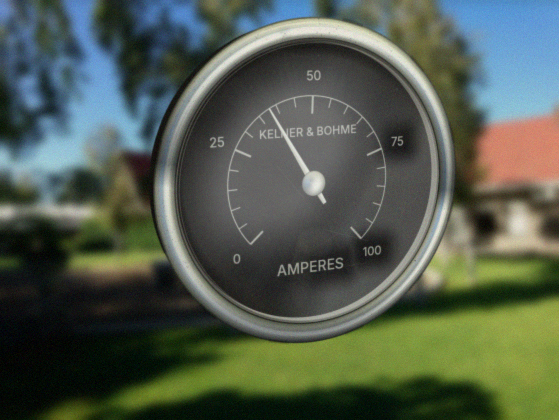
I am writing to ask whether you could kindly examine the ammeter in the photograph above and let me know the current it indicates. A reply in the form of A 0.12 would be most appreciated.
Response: A 37.5
